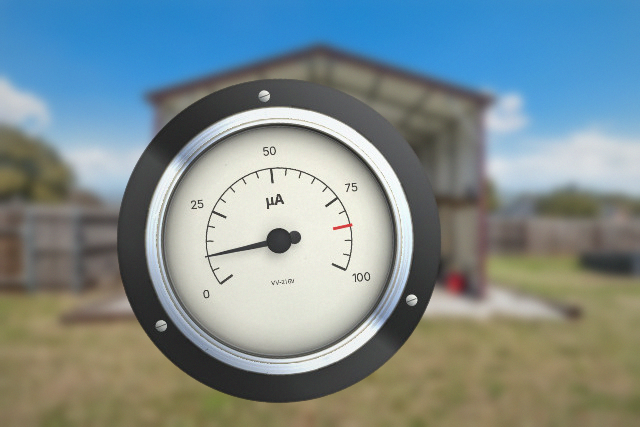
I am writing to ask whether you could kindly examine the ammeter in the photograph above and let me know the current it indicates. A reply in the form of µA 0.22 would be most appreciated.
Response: µA 10
